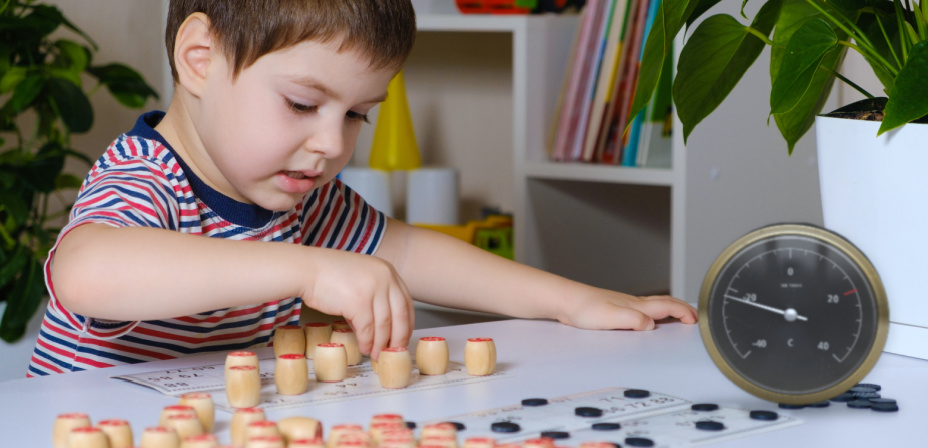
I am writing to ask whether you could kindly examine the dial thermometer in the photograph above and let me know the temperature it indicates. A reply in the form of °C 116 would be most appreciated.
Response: °C -22
